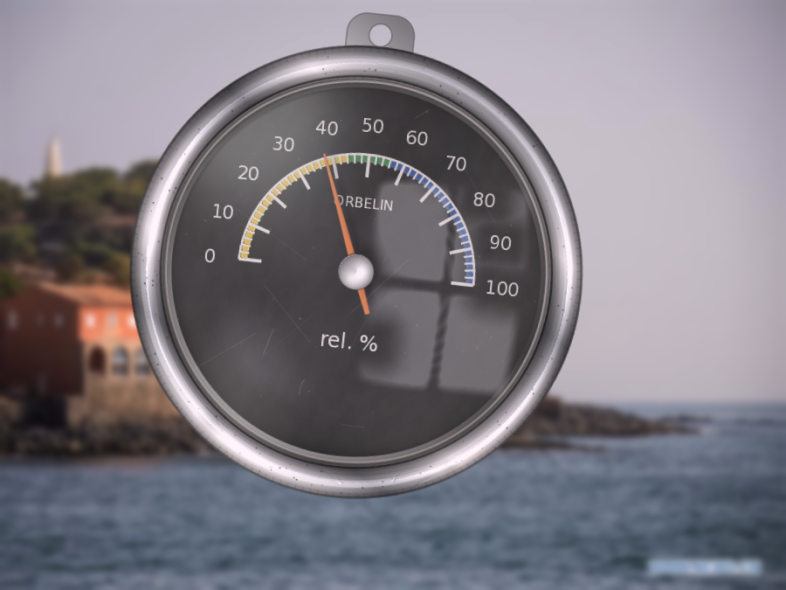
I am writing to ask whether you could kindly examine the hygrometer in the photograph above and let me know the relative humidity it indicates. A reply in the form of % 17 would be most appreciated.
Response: % 38
